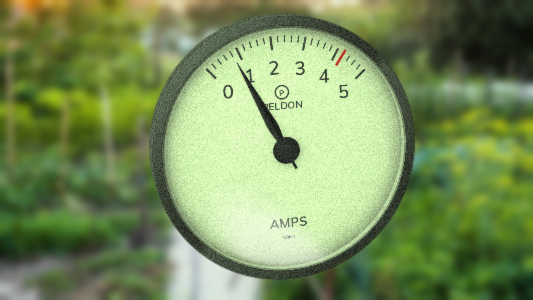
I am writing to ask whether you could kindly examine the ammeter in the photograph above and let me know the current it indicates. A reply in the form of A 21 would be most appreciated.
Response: A 0.8
